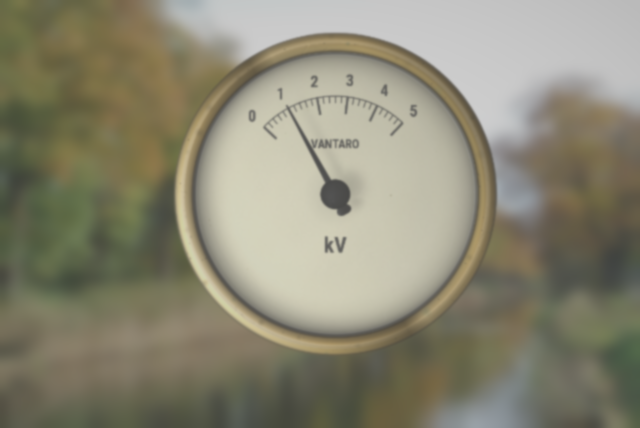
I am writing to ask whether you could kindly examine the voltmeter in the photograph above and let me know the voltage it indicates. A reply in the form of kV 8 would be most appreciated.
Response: kV 1
